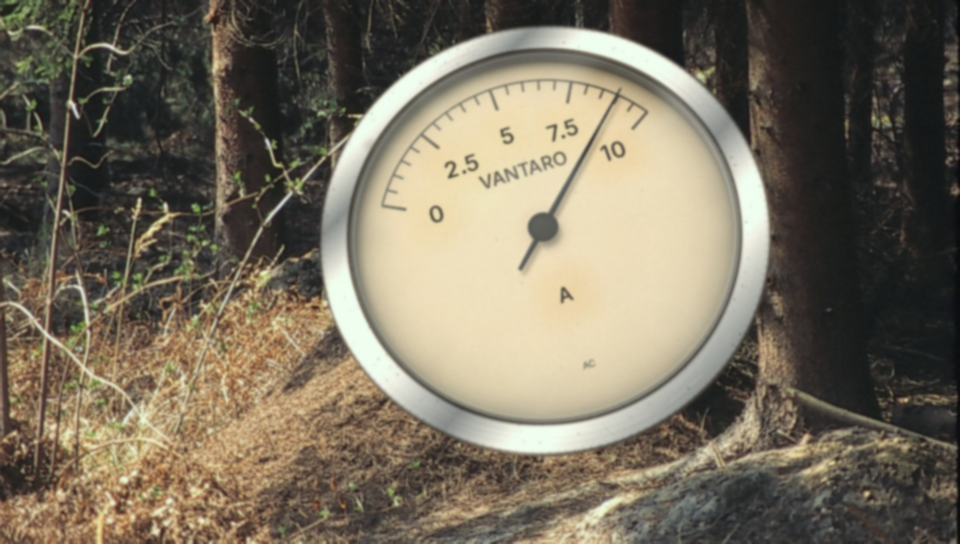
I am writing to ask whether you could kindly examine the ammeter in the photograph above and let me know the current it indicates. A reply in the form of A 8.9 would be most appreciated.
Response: A 9
